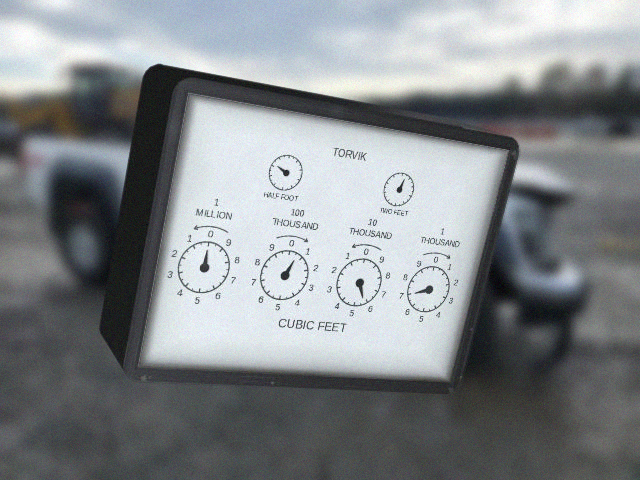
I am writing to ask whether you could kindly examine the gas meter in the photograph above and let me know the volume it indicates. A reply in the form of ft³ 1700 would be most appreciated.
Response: ft³ 5700
